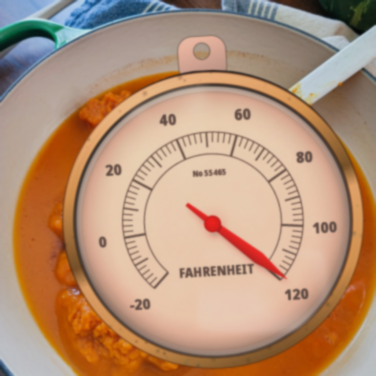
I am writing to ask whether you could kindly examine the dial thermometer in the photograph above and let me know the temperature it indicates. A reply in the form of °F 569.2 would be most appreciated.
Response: °F 118
